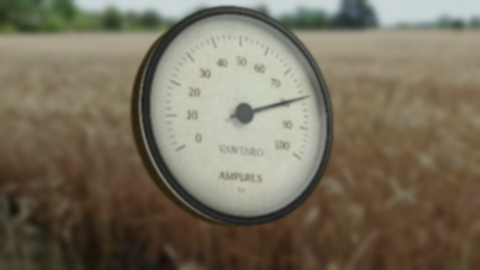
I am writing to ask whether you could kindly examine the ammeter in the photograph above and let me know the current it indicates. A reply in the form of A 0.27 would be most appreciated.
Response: A 80
